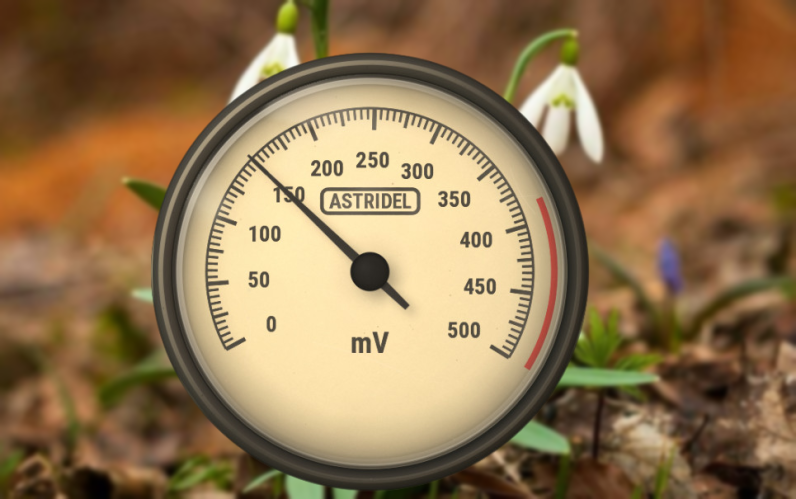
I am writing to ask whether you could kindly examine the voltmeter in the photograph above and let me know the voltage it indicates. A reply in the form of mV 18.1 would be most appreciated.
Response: mV 150
